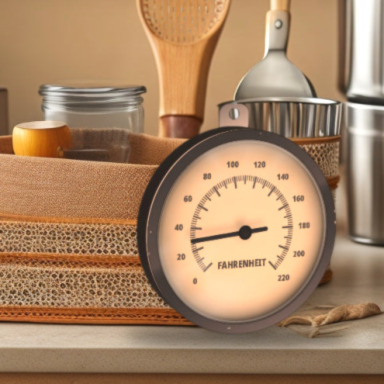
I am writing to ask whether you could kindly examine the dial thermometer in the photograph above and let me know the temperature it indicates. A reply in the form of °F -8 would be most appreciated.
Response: °F 30
